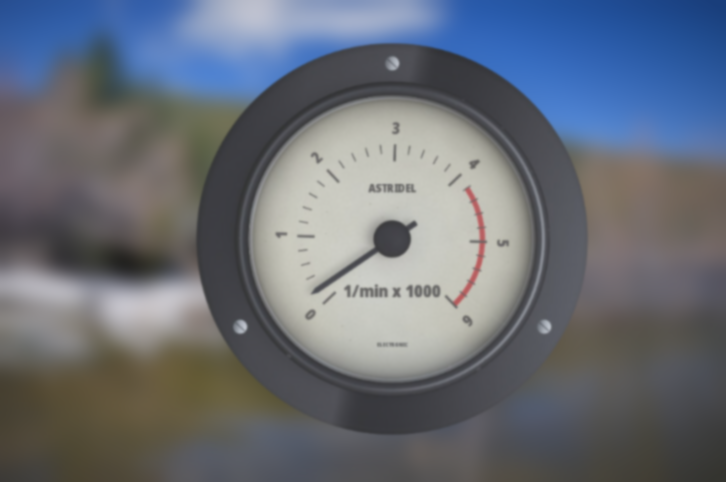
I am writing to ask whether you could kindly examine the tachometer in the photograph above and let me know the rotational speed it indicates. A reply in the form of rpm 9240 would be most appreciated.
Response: rpm 200
